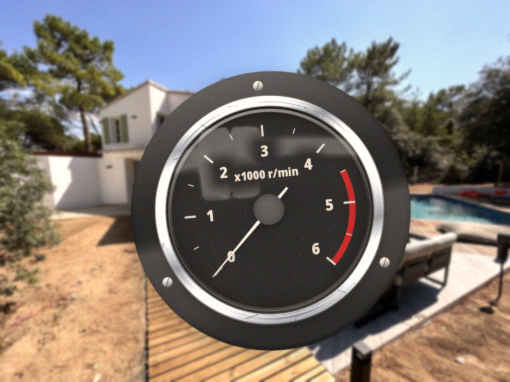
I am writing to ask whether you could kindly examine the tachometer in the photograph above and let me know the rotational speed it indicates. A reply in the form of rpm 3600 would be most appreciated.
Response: rpm 0
